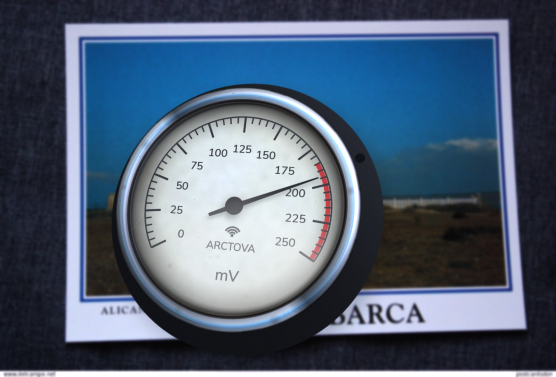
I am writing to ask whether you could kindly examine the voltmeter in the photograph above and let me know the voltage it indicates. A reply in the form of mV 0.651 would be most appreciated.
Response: mV 195
